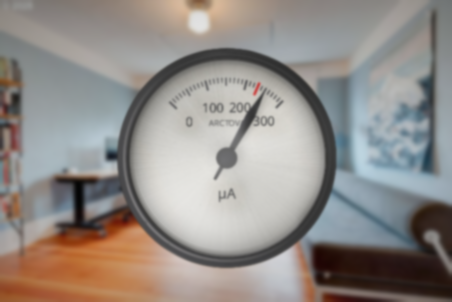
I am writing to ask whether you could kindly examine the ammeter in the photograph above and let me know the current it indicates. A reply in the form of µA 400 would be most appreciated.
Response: µA 250
